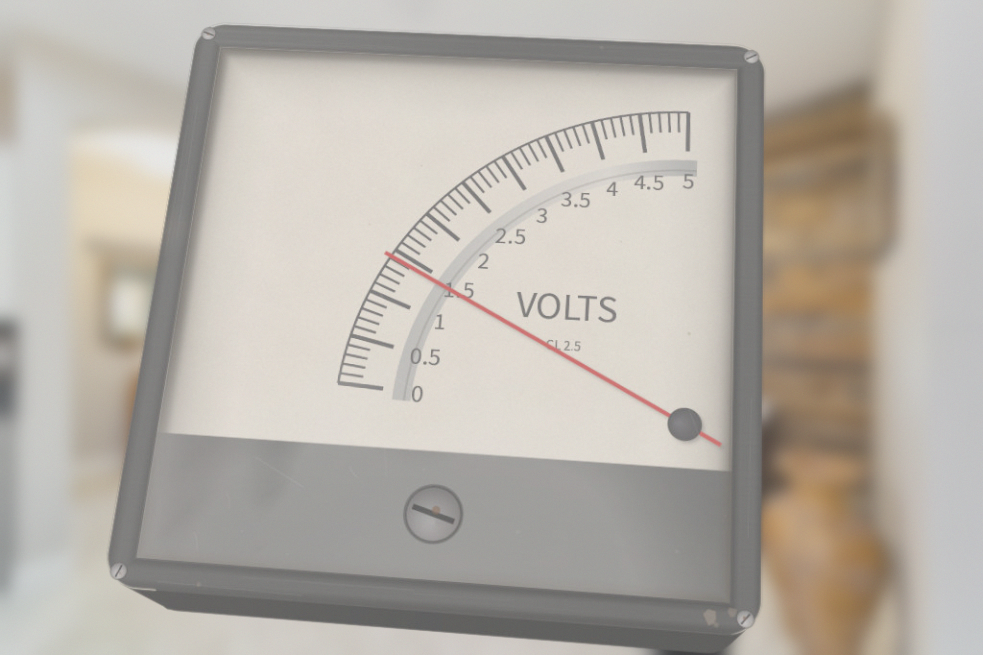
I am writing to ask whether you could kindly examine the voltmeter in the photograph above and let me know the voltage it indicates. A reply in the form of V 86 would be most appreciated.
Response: V 1.4
